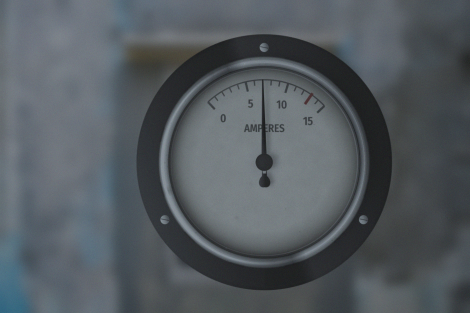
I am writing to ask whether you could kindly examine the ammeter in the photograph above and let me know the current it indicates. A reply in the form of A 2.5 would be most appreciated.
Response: A 7
